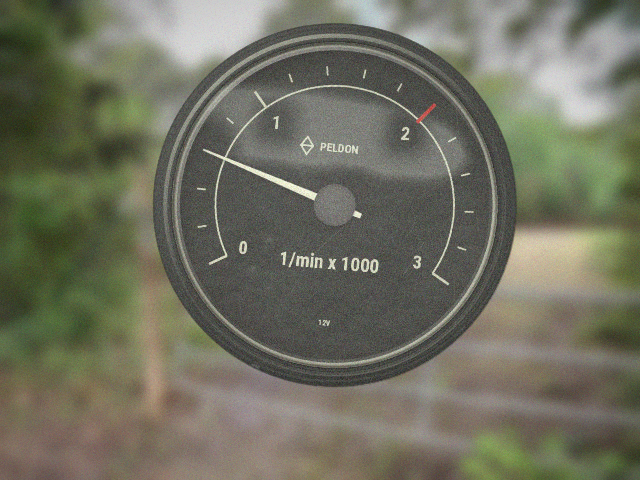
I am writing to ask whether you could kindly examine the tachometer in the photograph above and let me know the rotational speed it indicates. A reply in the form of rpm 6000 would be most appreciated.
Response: rpm 600
